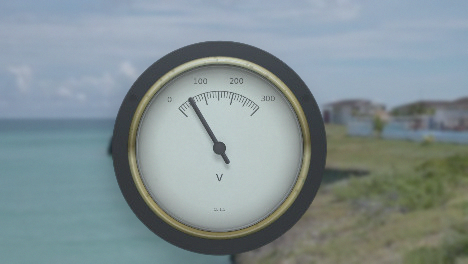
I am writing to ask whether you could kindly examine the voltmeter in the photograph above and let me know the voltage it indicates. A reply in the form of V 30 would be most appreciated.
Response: V 50
